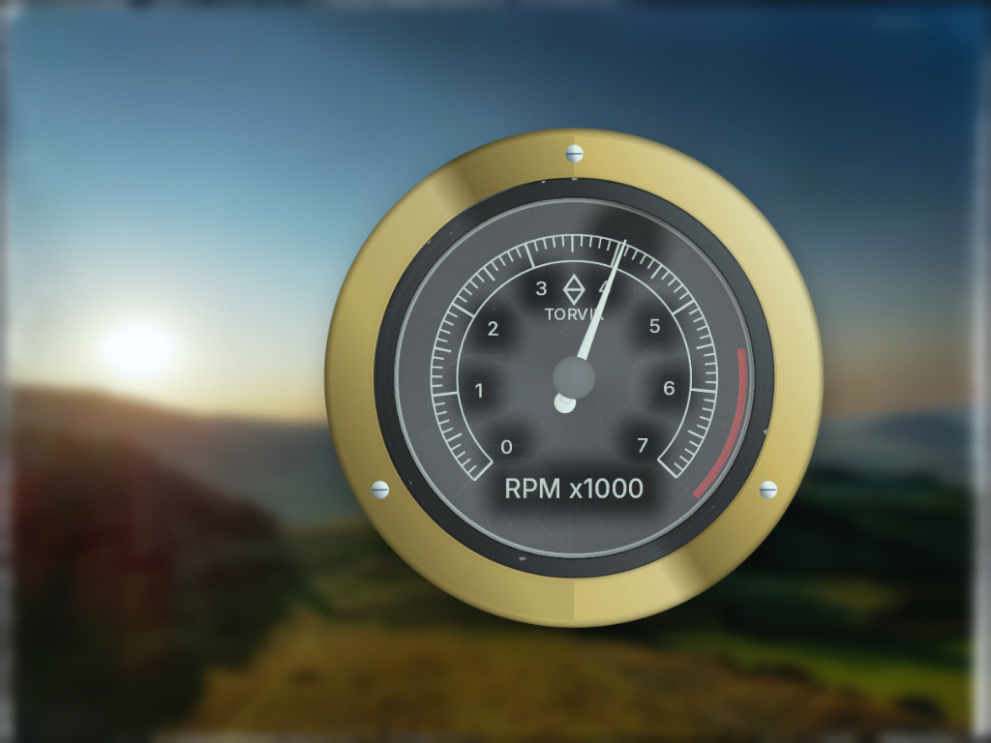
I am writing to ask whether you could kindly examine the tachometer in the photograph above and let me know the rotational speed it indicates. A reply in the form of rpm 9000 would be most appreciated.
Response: rpm 4050
